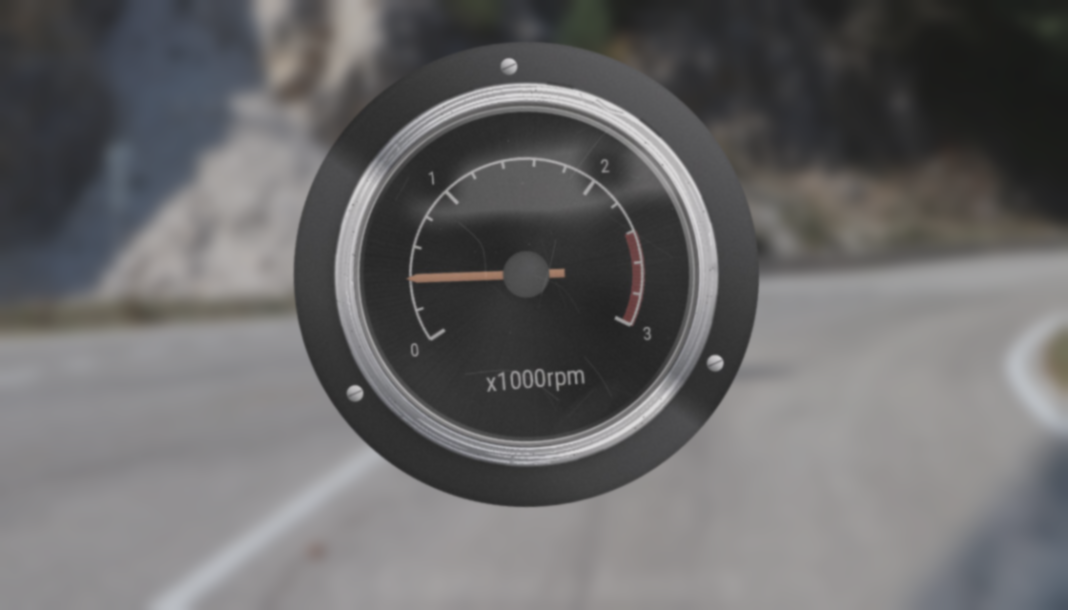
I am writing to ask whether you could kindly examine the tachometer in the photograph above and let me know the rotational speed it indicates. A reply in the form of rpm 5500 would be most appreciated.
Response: rpm 400
